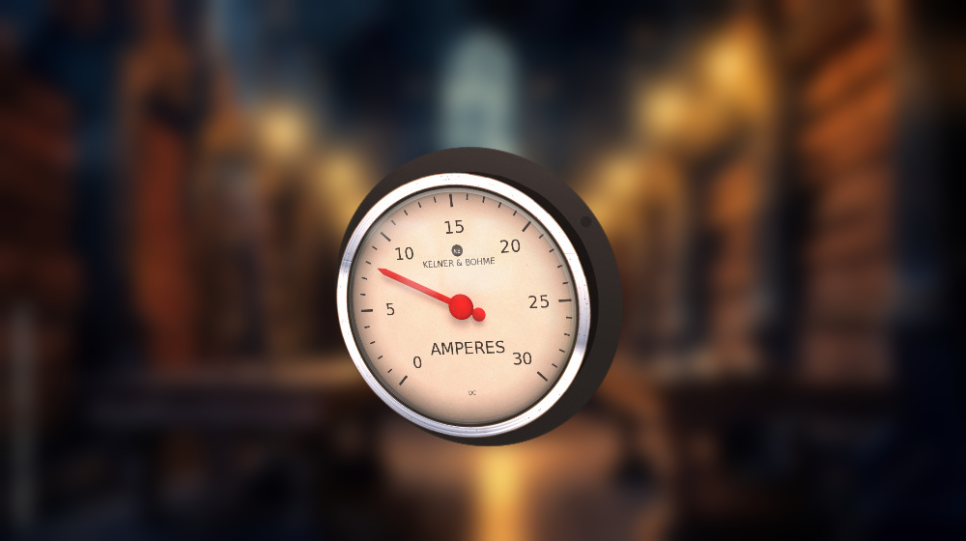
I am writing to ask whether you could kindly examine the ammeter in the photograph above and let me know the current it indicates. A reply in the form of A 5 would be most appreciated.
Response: A 8
